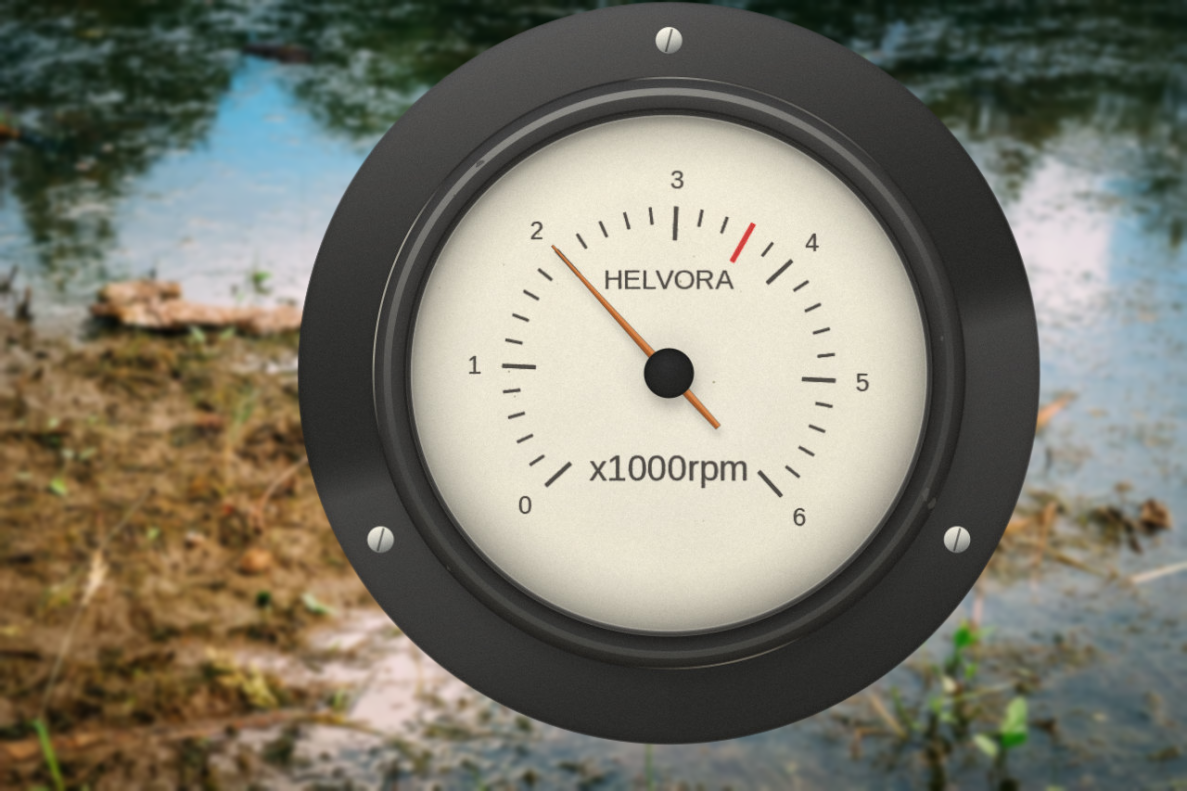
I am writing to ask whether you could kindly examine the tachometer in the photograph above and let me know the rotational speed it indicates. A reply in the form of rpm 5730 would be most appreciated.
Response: rpm 2000
